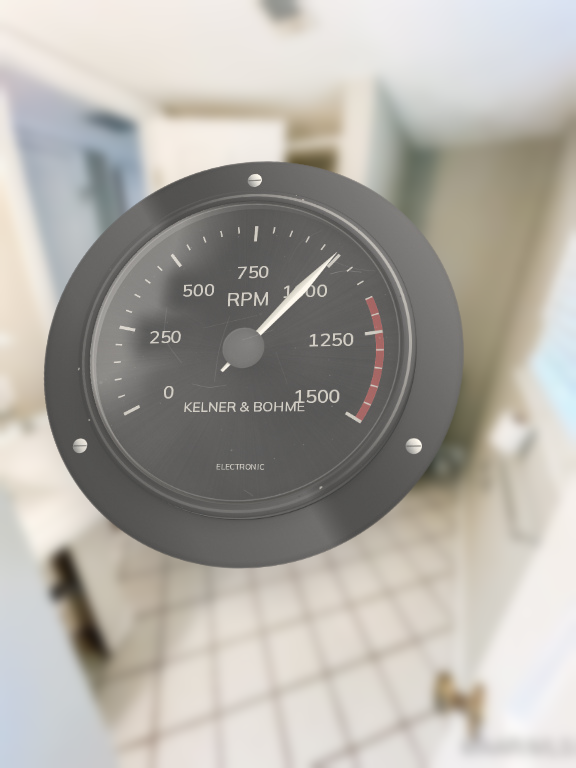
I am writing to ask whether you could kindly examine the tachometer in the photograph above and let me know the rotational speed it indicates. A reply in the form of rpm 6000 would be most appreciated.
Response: rpm 1000
